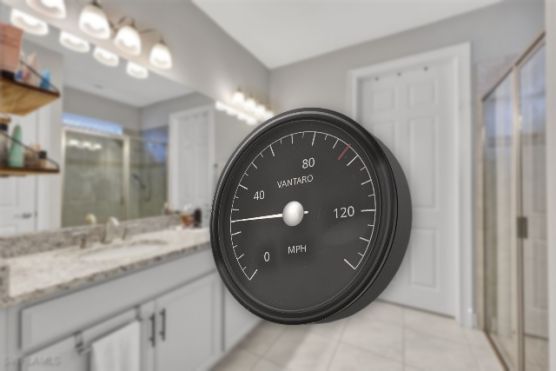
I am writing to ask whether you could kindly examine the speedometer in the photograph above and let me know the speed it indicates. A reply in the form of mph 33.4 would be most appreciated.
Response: mph 25
